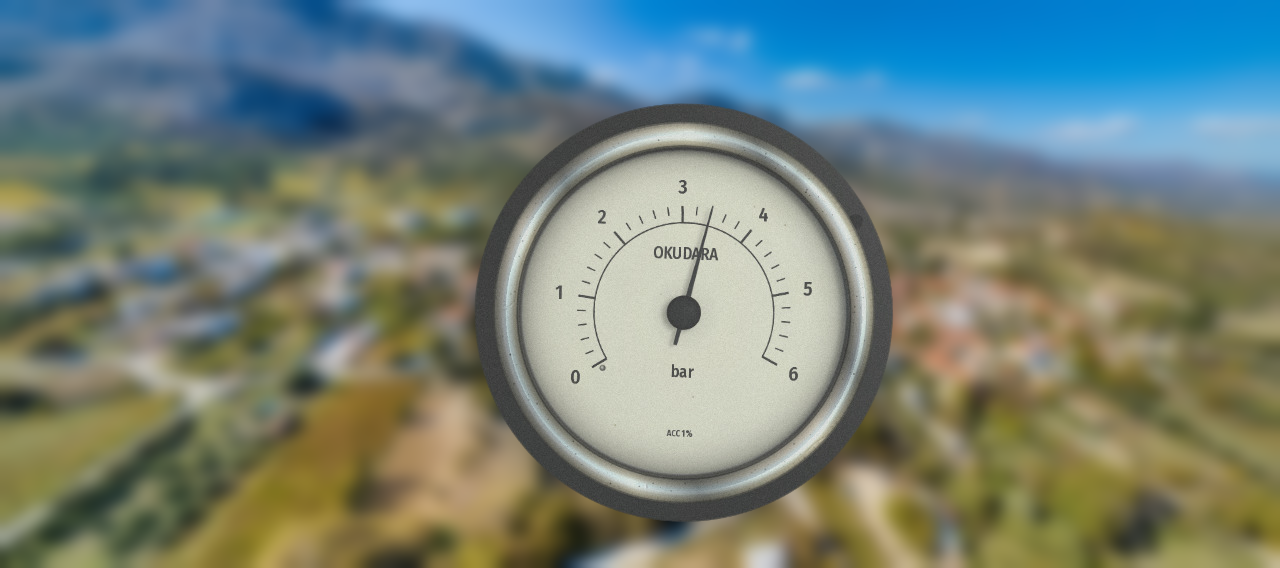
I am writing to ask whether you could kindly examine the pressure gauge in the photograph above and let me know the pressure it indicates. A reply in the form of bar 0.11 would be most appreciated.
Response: bar 3.4
